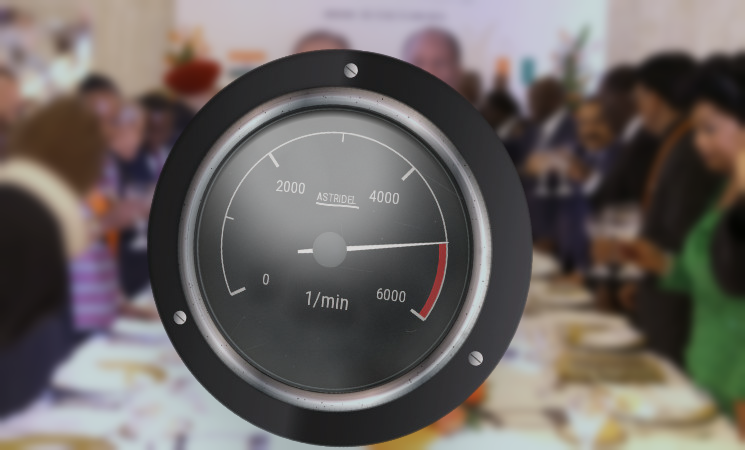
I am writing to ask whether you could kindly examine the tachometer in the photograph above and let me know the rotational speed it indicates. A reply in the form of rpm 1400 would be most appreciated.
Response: rpm 5000
